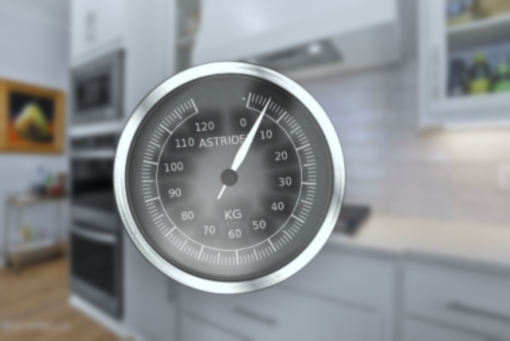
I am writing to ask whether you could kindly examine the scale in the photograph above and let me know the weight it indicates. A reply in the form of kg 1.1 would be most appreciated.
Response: kg 5
